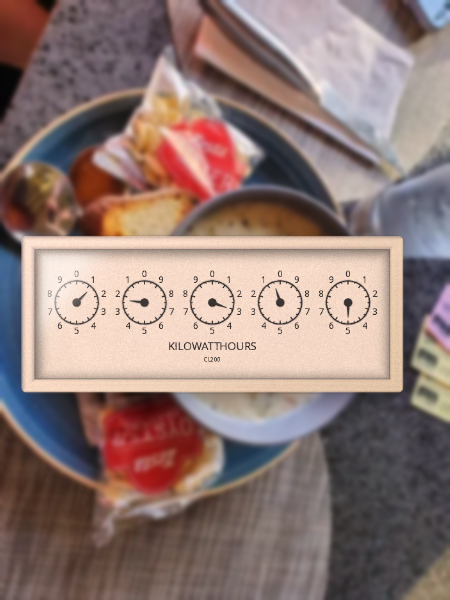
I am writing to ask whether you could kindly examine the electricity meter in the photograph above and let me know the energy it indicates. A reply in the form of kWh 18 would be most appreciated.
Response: kWh 12305
